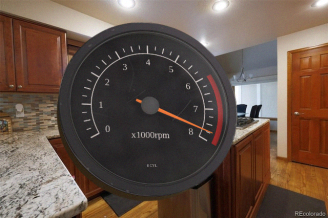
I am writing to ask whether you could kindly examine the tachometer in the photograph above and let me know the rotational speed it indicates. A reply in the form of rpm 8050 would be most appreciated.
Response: rpm 7750
